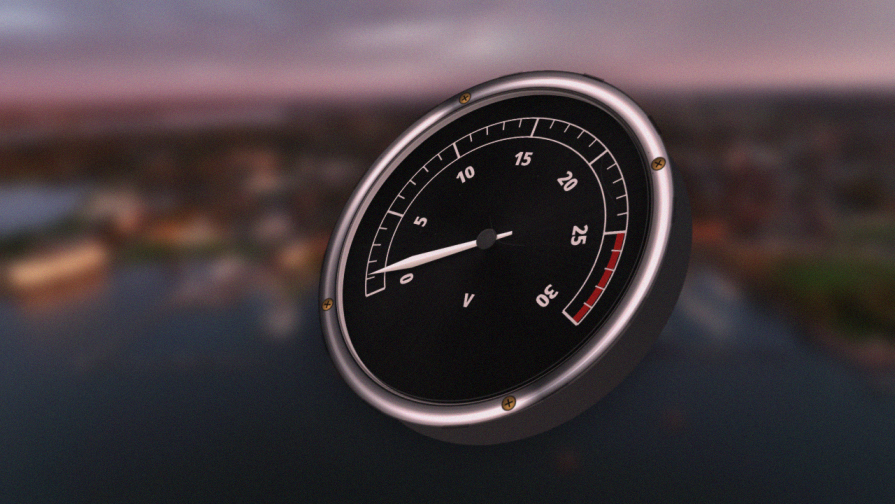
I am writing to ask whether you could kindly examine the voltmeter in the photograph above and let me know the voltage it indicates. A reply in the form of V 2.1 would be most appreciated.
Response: V 1
